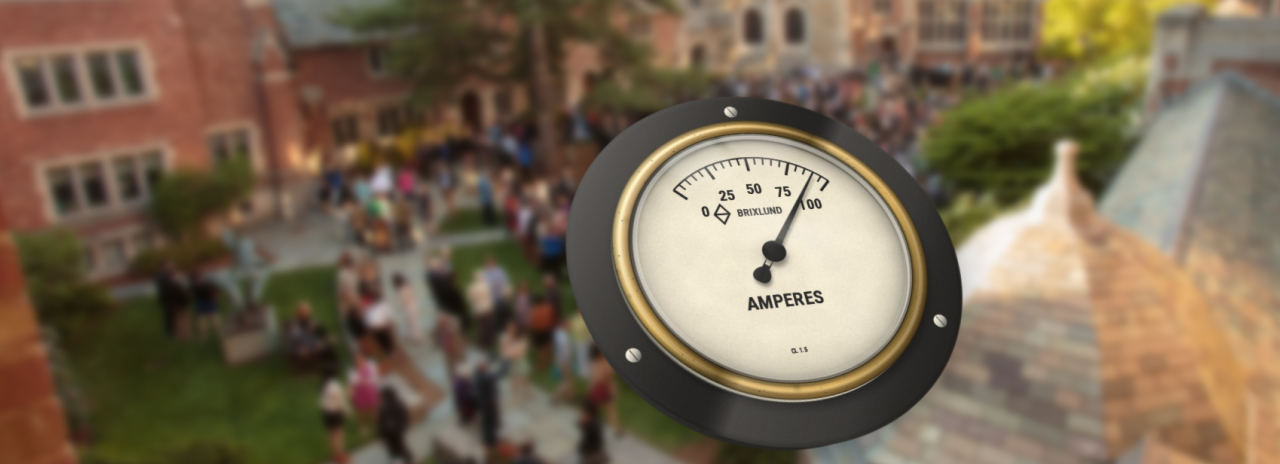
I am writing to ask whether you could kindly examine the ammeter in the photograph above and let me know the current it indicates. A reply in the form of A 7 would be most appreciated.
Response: A 90
